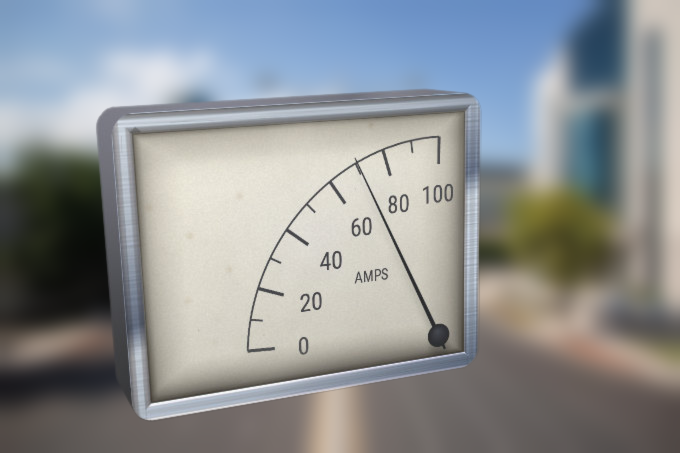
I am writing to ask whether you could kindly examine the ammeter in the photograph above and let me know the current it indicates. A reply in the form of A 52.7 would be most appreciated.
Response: A 70
